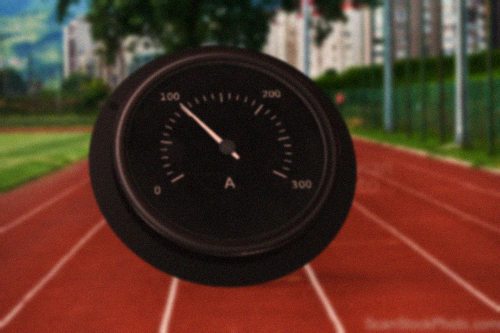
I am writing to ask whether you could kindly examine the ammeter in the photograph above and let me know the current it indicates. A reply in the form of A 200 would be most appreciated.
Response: A 100
